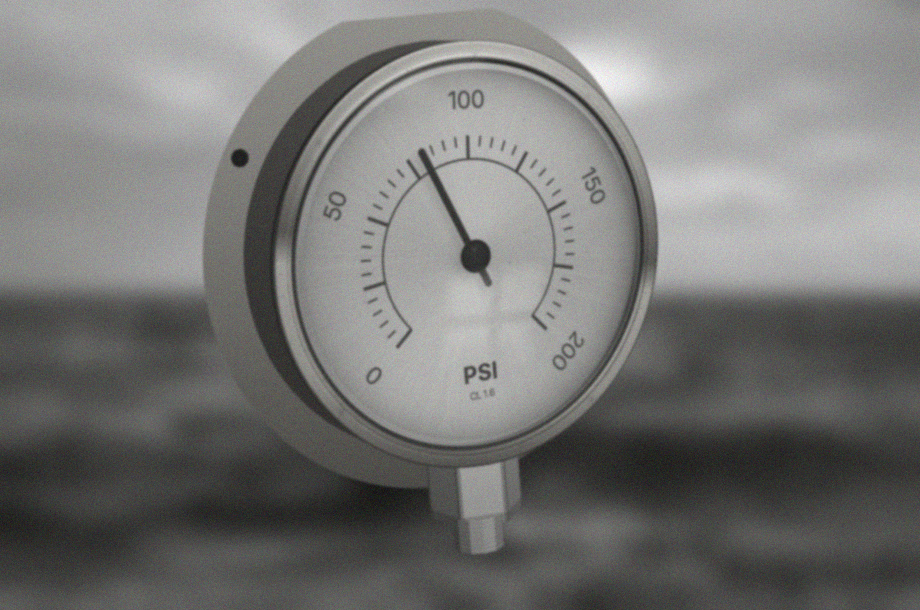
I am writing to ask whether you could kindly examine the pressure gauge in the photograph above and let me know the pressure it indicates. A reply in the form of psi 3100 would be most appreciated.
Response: psi 80
